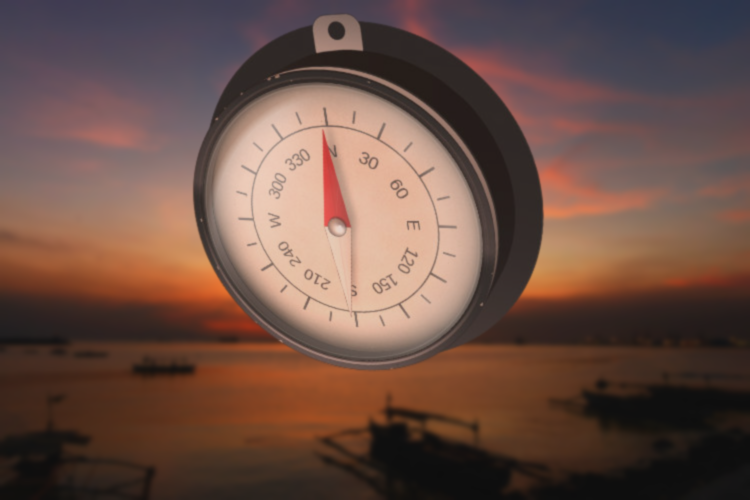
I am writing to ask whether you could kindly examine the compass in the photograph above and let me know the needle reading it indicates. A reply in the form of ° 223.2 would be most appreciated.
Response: ° 0
